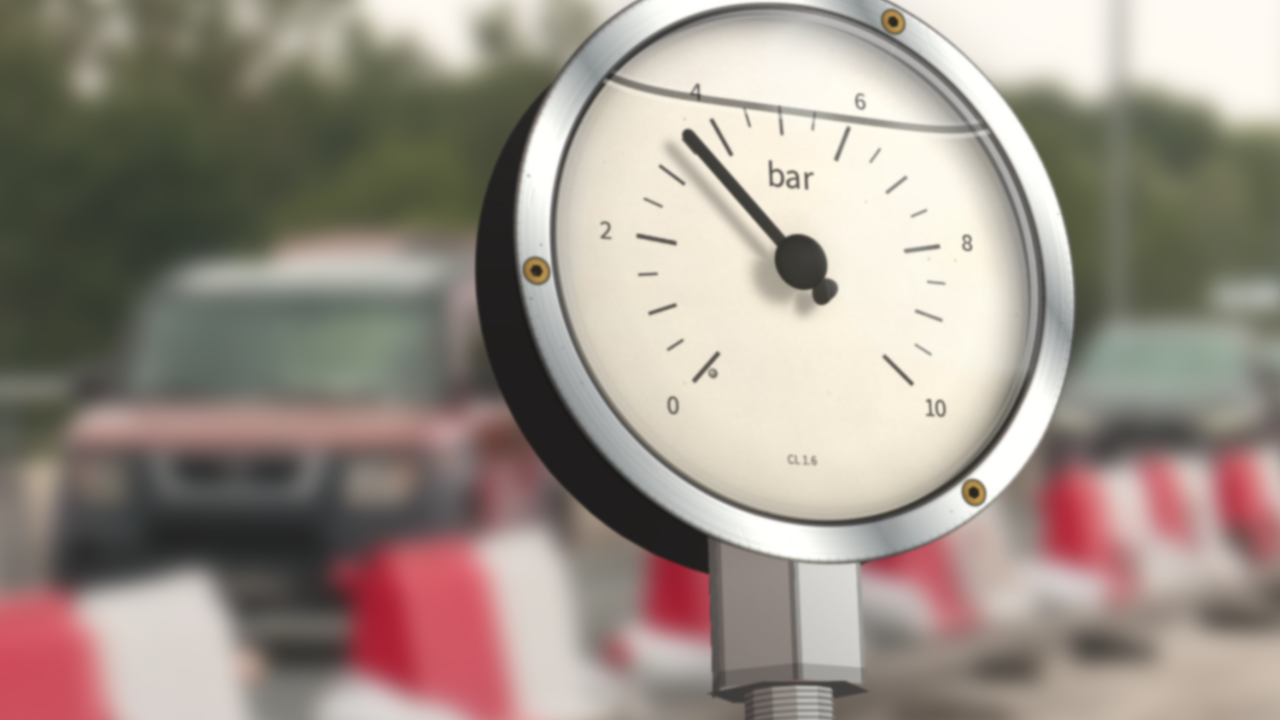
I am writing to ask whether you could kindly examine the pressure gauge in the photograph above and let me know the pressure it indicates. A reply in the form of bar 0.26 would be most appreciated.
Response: bar 3.5
